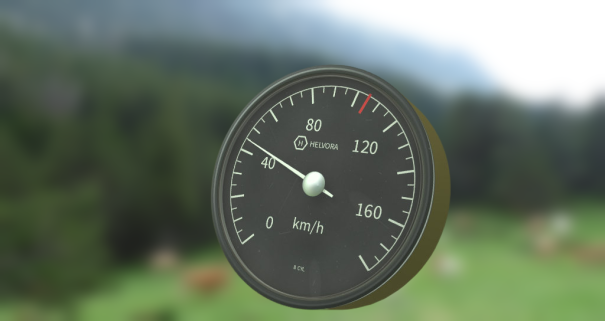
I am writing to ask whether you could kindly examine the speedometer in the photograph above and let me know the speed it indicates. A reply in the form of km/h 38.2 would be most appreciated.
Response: km/h 45
